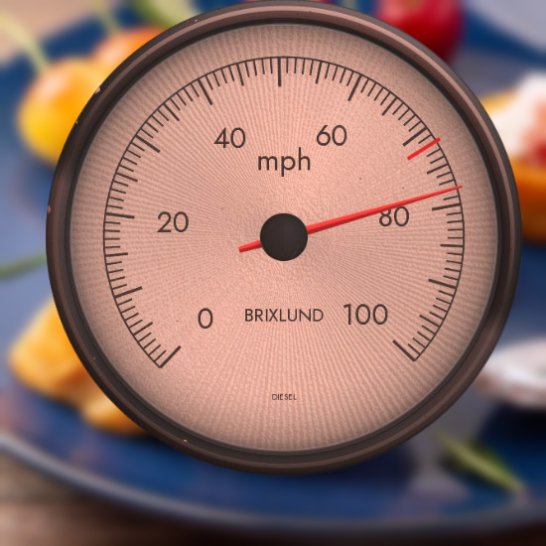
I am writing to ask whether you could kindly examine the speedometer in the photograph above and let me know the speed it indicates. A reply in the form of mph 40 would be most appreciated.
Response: mph 78
